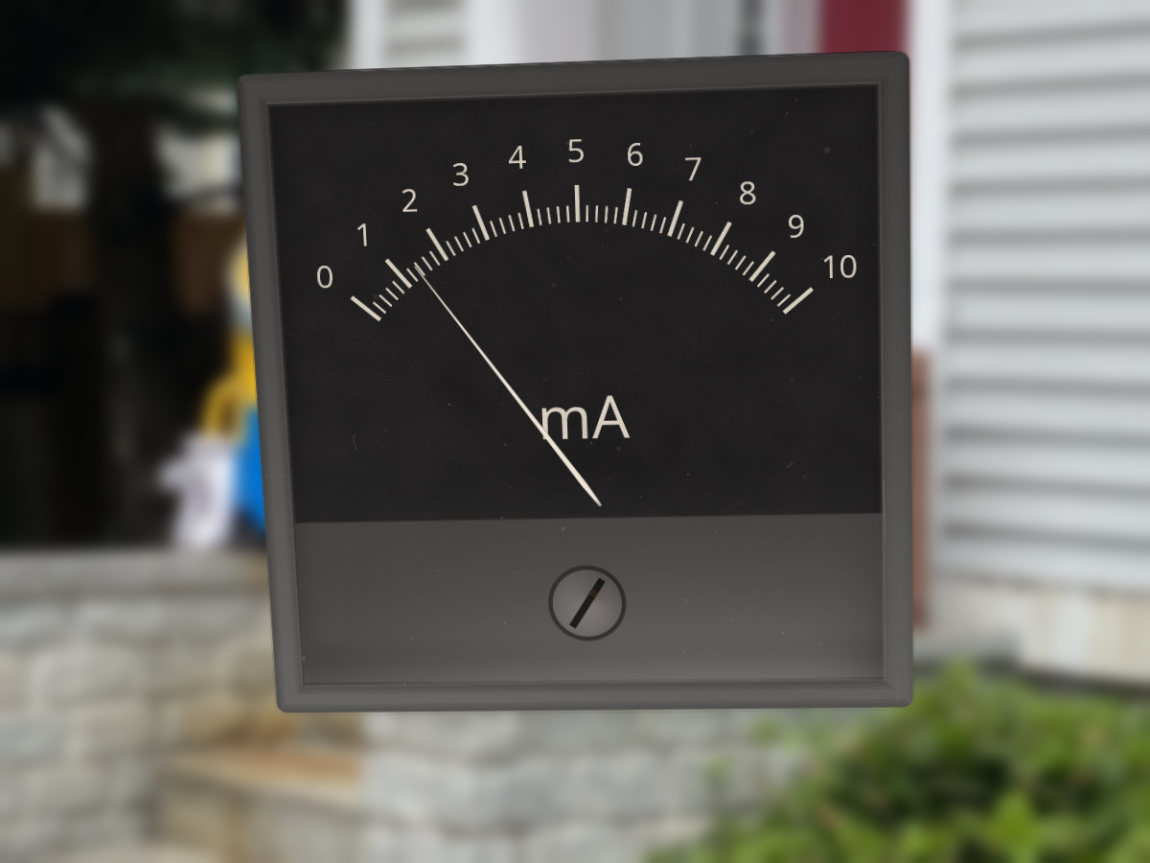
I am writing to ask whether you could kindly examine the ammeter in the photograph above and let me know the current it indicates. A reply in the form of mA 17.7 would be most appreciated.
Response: mA 1.4
